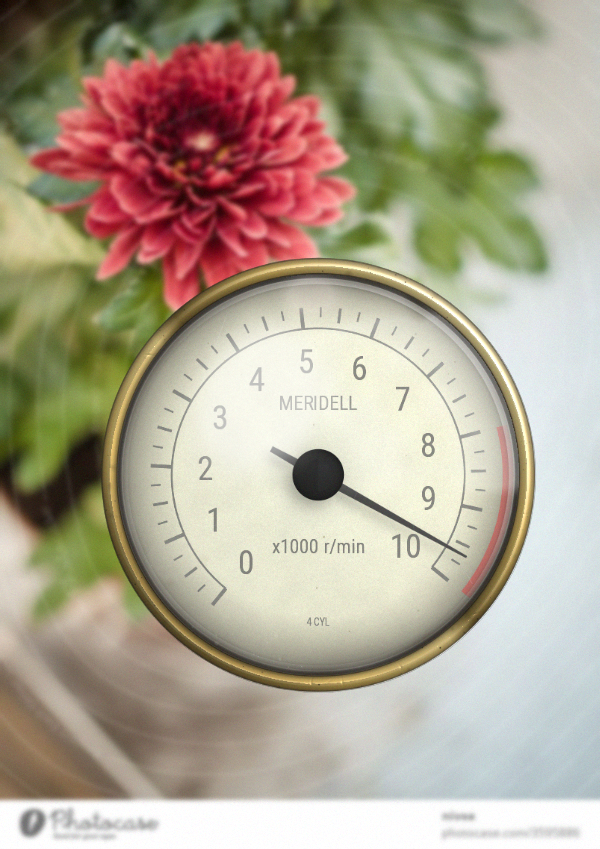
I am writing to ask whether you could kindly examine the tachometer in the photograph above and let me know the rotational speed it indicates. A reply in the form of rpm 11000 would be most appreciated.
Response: rpm 9625
